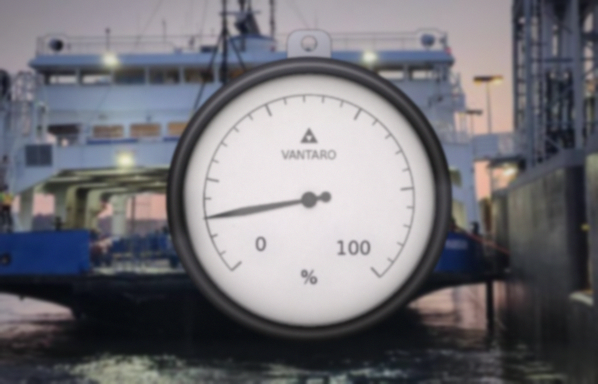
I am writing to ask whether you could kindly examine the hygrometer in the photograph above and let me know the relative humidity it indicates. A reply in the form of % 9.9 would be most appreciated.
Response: % 12
